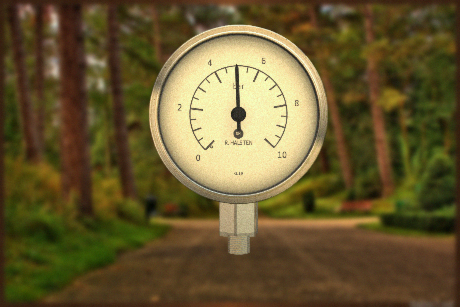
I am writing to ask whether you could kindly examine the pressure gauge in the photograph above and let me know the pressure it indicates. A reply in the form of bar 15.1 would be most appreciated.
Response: bar 5
